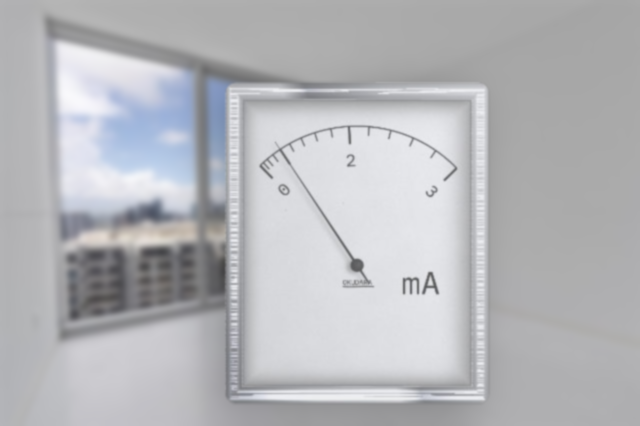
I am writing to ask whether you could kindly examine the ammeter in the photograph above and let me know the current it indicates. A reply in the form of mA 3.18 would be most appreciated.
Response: mA 1
